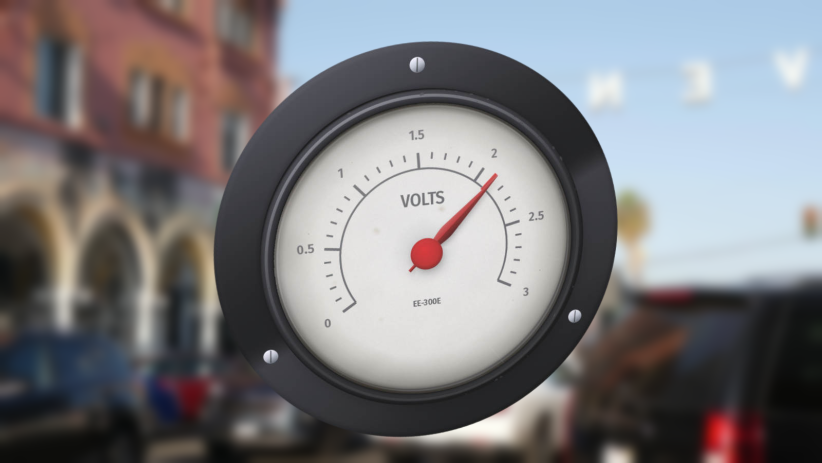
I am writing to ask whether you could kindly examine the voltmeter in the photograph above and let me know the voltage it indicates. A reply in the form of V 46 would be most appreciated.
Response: V 2.1
